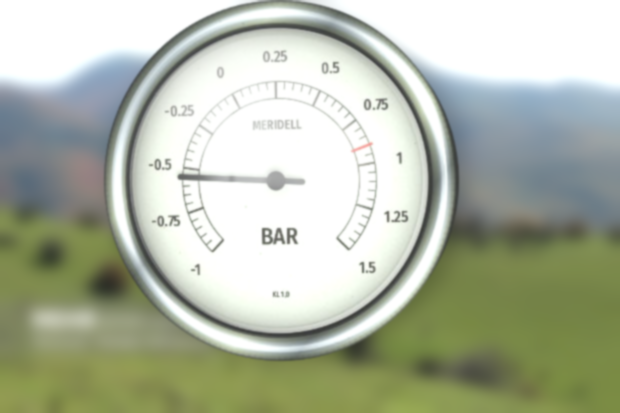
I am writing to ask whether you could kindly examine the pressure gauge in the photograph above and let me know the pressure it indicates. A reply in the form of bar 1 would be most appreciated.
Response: bar -0.55
